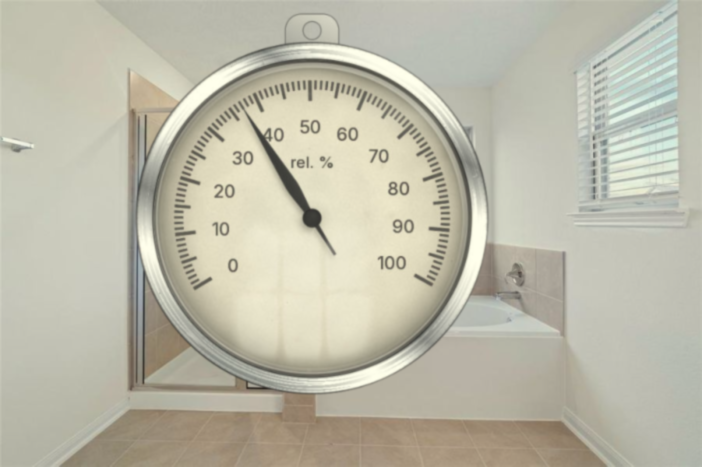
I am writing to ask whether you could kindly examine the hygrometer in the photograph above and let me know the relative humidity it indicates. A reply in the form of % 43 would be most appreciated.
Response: % 37
